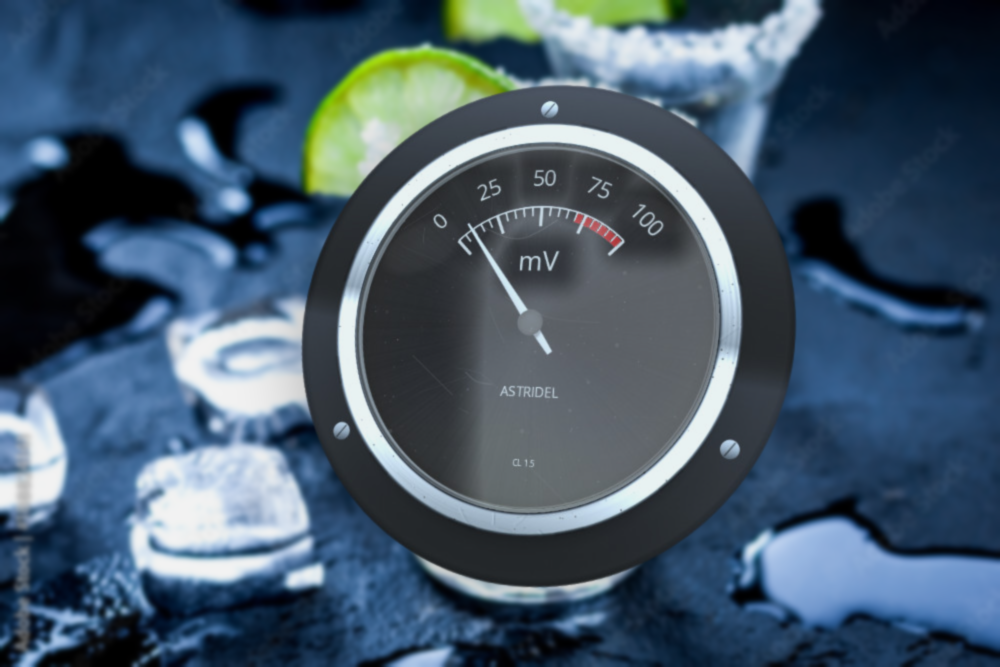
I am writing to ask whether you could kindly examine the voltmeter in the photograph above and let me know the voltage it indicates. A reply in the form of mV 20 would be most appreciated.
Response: mV 10
